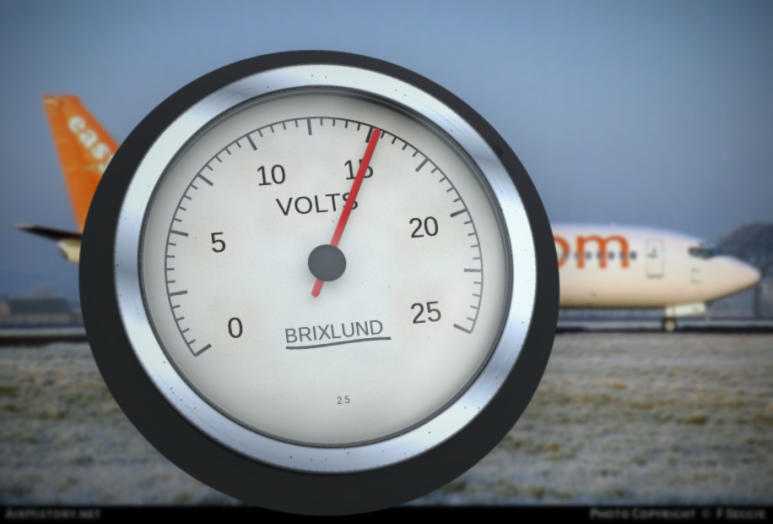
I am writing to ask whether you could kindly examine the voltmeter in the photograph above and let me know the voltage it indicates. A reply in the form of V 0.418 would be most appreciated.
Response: V 15.25
